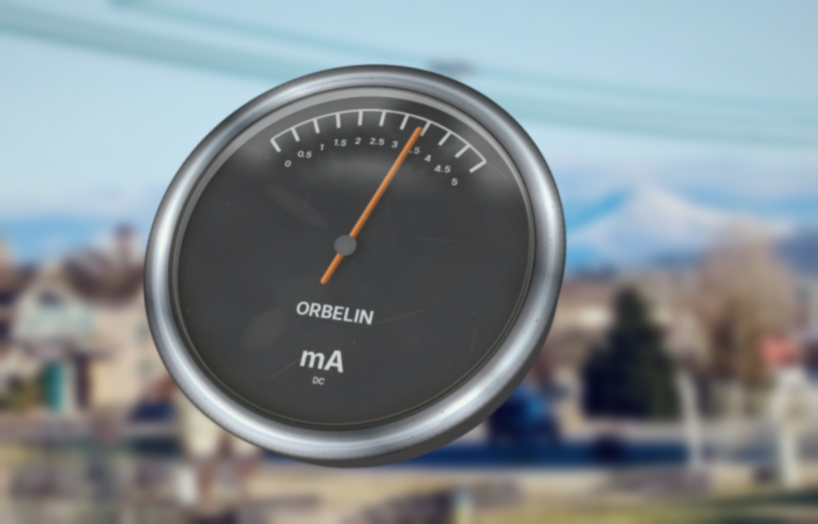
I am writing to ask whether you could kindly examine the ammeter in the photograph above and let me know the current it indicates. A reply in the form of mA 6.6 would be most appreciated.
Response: mA 3.5
